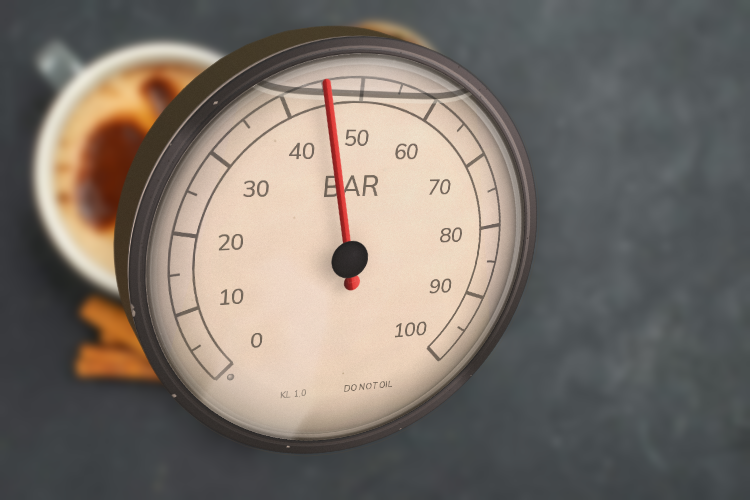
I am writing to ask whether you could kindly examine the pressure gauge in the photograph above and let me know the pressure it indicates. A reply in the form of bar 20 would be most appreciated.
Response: bar 45
